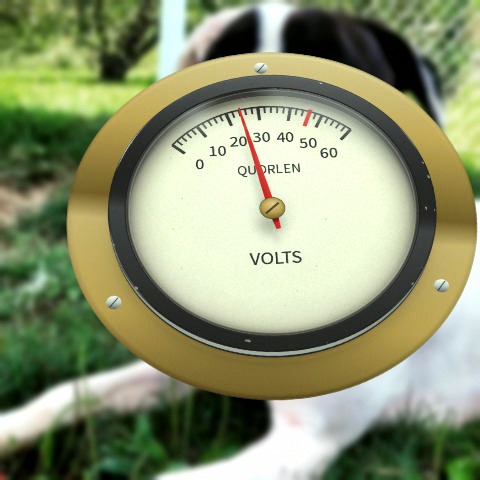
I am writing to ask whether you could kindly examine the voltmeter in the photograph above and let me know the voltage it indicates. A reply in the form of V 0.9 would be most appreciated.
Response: V 24
